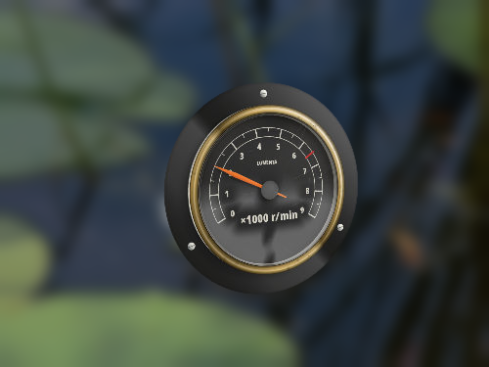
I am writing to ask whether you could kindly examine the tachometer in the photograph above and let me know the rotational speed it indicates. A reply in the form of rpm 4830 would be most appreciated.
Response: rpm 2000
